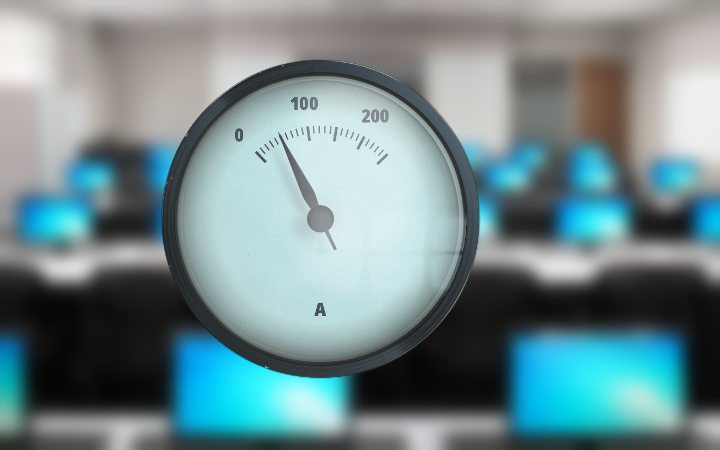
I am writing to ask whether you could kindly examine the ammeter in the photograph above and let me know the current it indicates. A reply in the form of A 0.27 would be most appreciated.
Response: A 50
